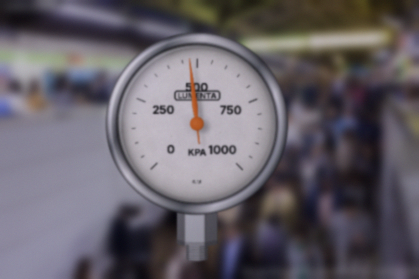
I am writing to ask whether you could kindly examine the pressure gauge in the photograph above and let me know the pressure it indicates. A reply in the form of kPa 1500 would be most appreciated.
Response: kPa 475
